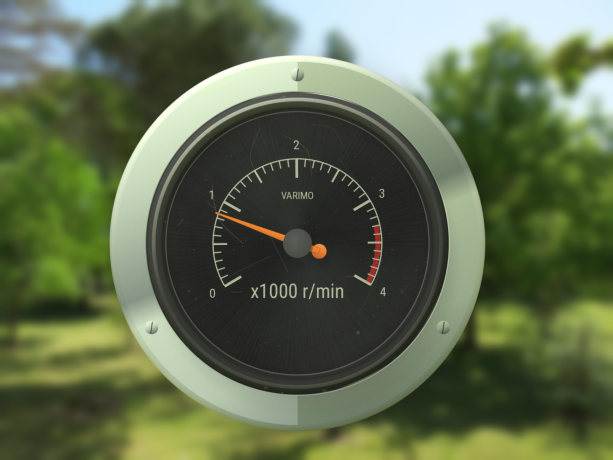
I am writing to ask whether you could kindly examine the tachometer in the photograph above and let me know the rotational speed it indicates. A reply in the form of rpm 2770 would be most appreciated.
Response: rpm 850
